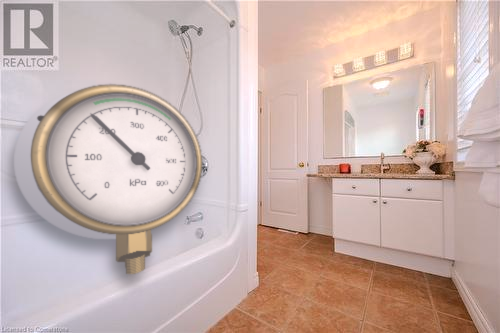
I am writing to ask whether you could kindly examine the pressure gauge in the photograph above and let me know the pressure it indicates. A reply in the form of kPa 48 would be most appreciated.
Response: kPa 200
